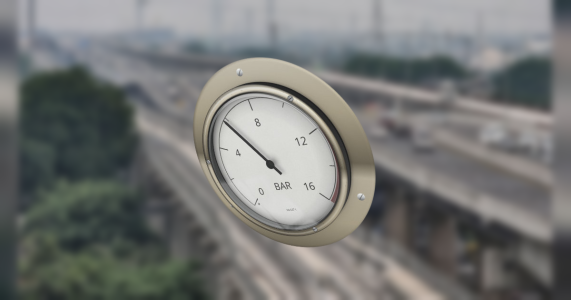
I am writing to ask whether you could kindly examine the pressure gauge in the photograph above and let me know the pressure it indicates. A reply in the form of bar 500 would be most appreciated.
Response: bar 6
